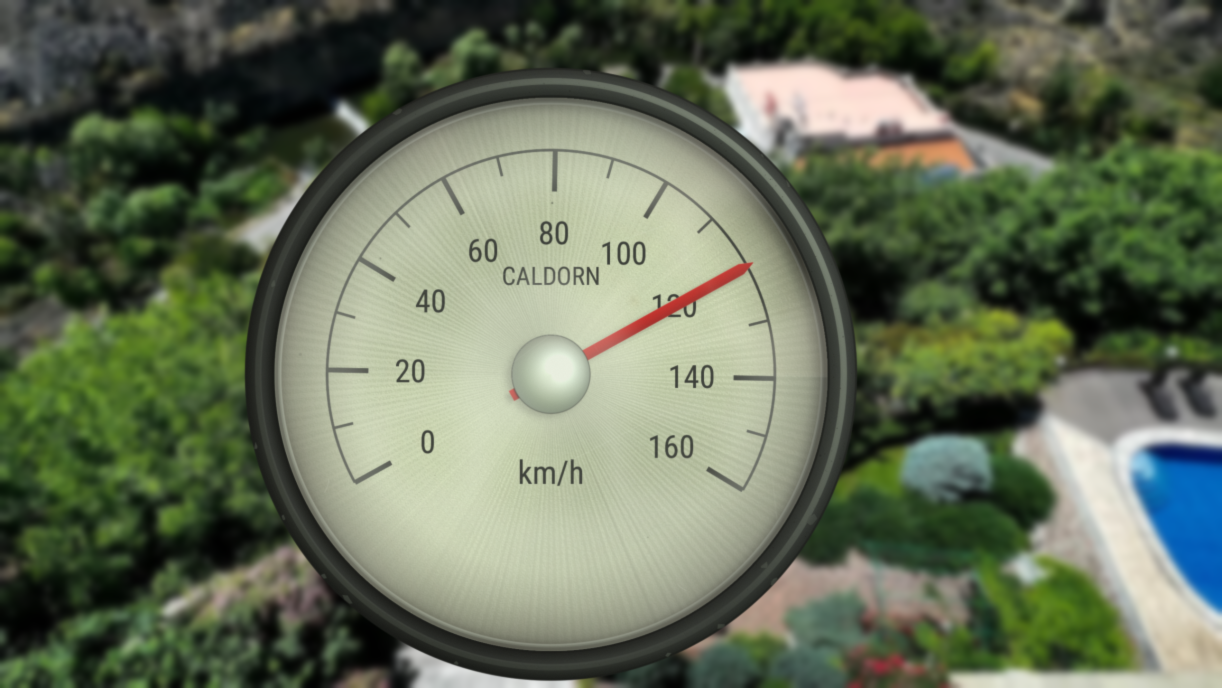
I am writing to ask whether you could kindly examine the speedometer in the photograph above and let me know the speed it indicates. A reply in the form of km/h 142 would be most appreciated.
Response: km/h 120
